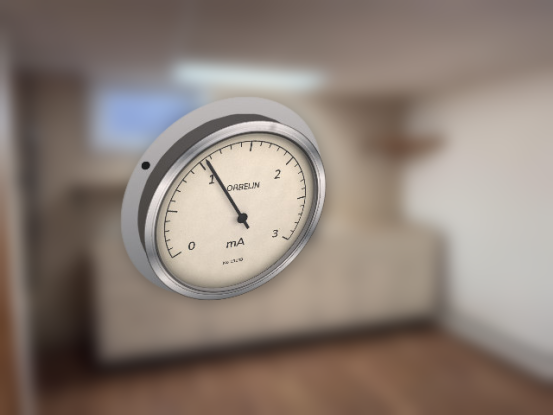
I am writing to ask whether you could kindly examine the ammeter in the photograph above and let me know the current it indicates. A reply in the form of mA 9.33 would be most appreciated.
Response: mA 1.05
